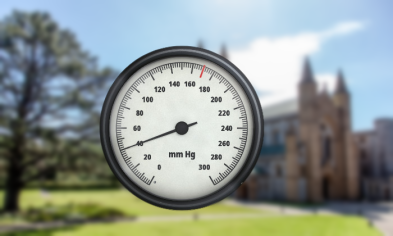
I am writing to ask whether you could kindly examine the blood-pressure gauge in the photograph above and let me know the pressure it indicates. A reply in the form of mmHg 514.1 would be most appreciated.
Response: mmHg 40
